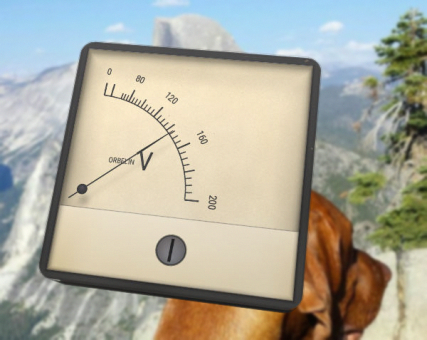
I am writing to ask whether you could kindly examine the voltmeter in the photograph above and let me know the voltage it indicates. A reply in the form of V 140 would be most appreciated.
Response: V 145
